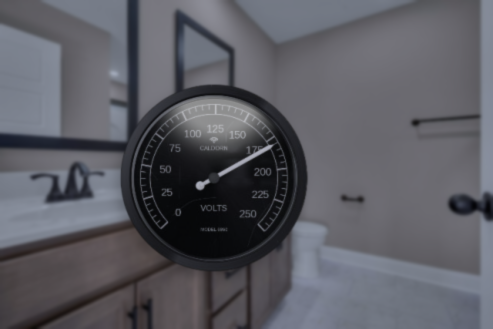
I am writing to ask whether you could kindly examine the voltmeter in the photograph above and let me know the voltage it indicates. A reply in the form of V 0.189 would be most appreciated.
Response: V 180
